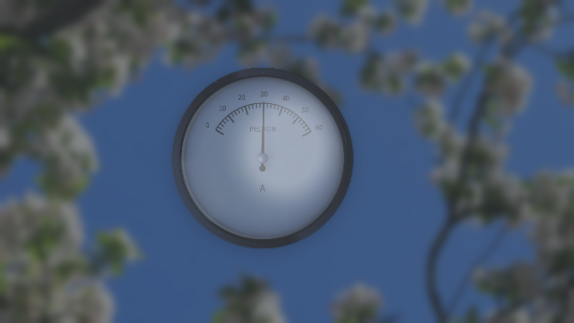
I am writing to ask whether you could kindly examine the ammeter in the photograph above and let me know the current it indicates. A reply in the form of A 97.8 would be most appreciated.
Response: A 30
